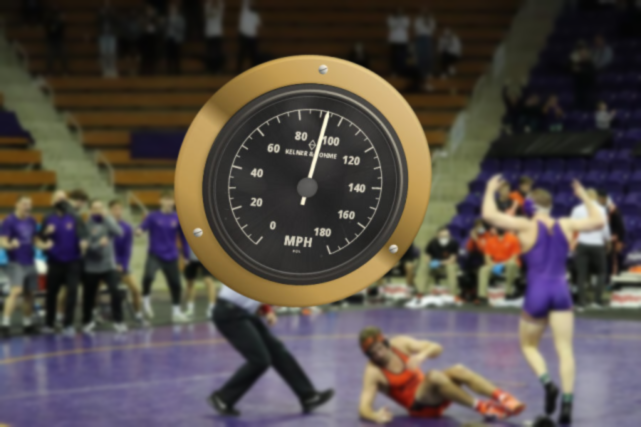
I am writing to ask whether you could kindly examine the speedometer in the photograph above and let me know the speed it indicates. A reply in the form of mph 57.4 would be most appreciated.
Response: mph 92.5
